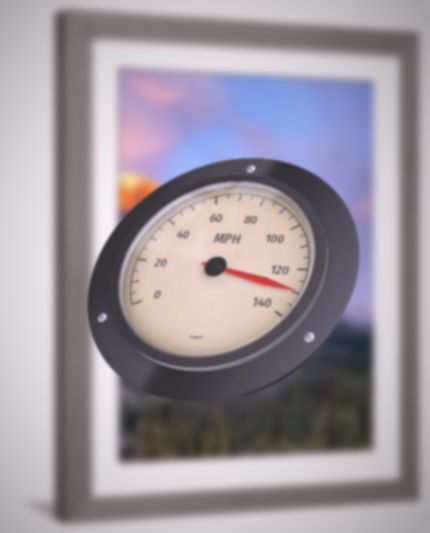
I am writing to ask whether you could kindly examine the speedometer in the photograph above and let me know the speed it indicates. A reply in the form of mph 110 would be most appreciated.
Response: mph 130
